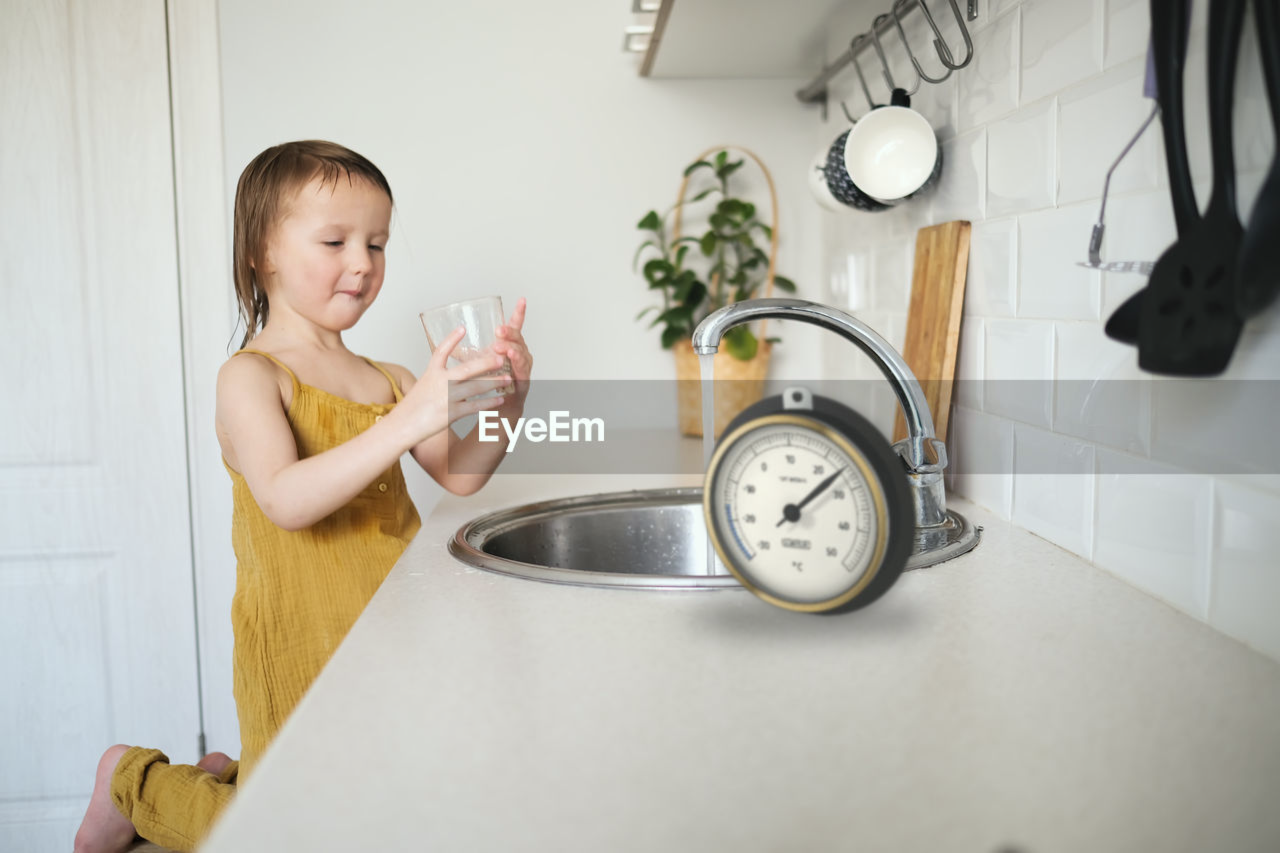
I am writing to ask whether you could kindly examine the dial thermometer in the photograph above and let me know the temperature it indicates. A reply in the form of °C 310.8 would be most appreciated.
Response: °C 25
